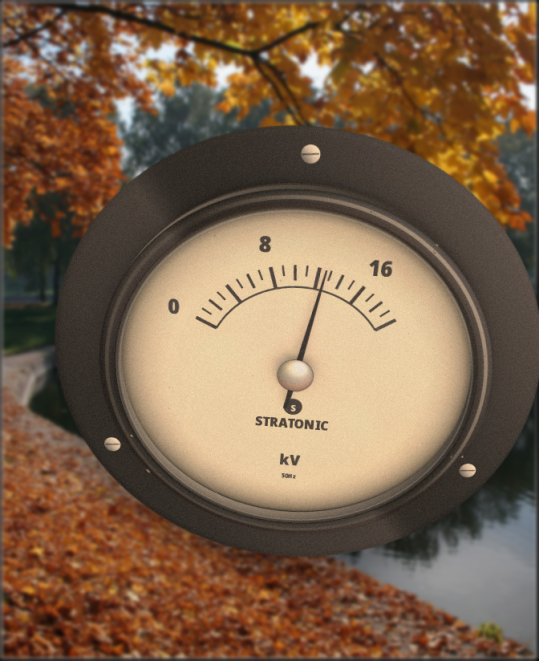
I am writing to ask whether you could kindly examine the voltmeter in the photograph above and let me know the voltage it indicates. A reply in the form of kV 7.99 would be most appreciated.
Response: kV 12.5
